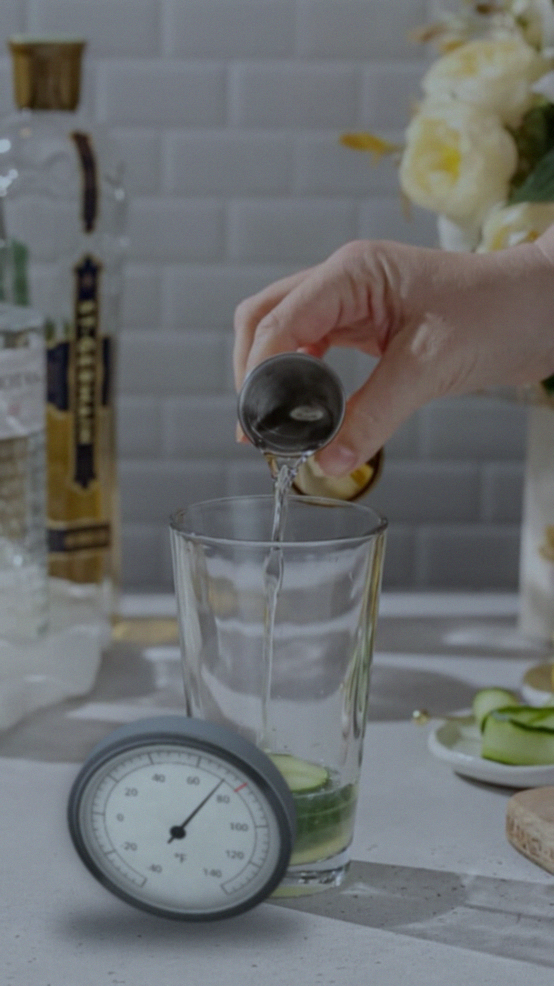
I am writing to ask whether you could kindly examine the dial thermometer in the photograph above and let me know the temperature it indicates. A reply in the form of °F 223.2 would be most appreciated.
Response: °F 72
